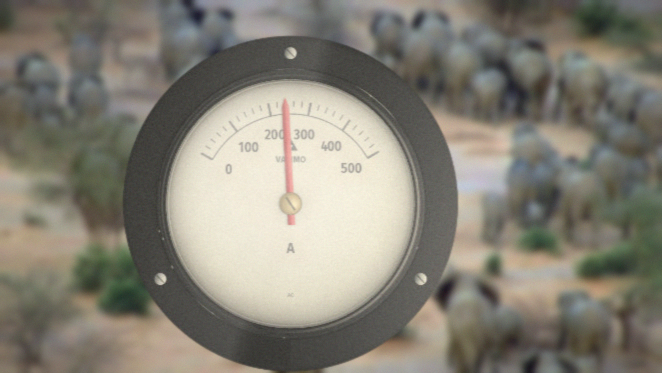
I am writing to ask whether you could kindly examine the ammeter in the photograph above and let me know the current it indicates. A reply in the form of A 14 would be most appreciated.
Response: A 240
